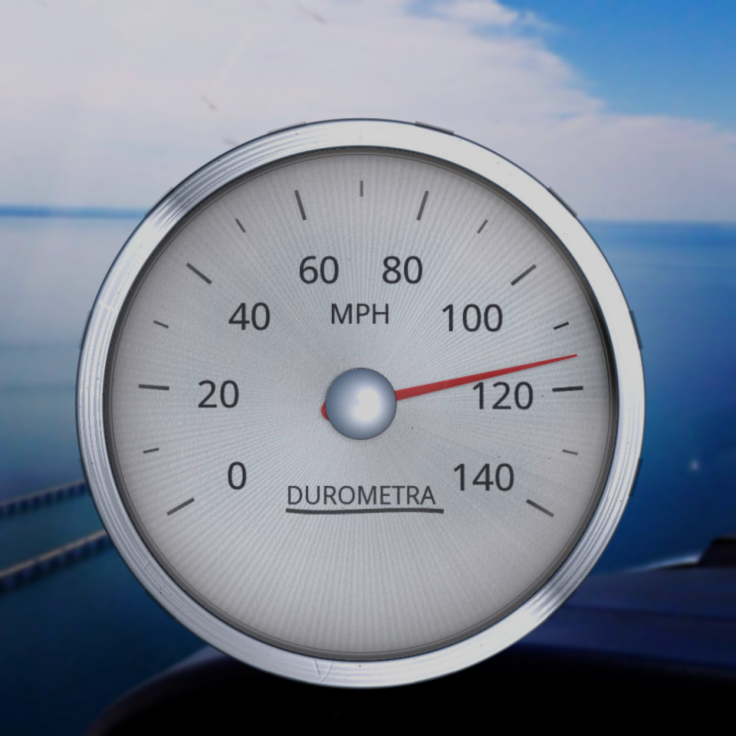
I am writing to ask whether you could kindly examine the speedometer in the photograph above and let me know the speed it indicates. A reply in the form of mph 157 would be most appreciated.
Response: mph 115
